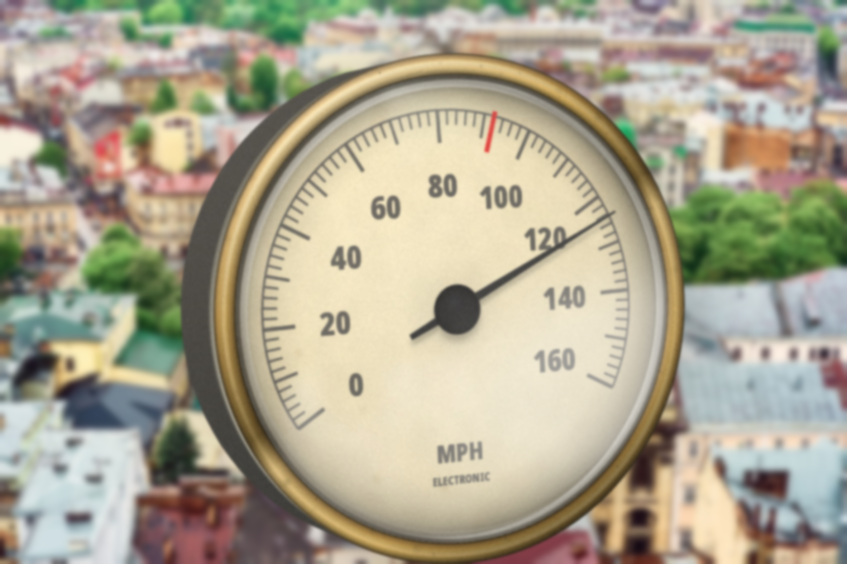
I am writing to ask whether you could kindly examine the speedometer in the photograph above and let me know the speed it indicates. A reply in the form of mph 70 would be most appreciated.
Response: mph 124
